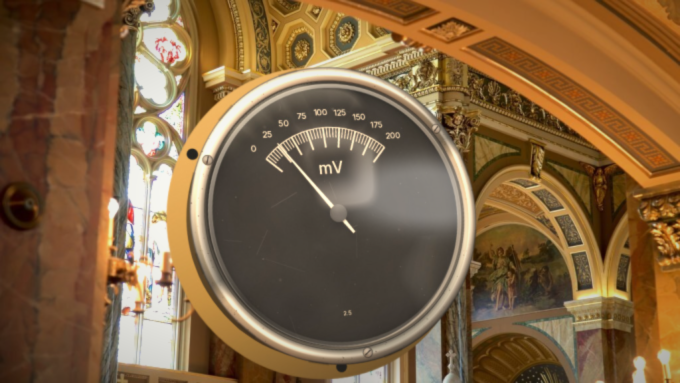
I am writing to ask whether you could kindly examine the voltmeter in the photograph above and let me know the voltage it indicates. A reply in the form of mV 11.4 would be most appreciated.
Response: mV 25
